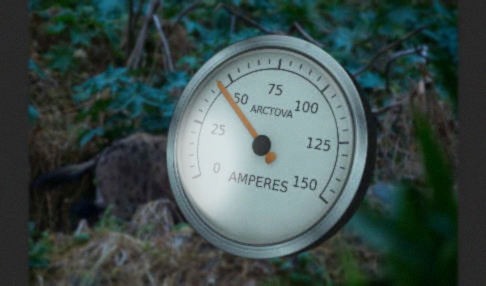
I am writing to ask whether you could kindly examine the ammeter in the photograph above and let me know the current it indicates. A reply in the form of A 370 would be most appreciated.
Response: A 45
